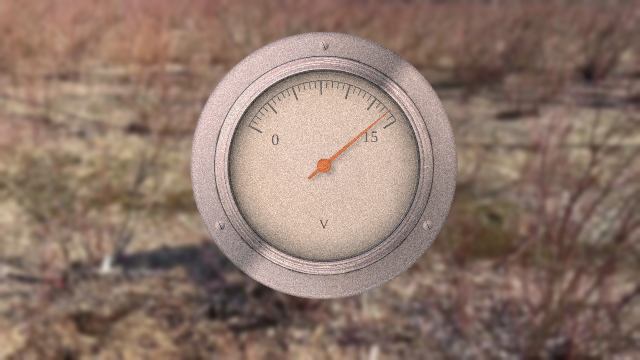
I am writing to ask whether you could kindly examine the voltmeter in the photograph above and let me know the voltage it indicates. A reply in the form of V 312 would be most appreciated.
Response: V 14
